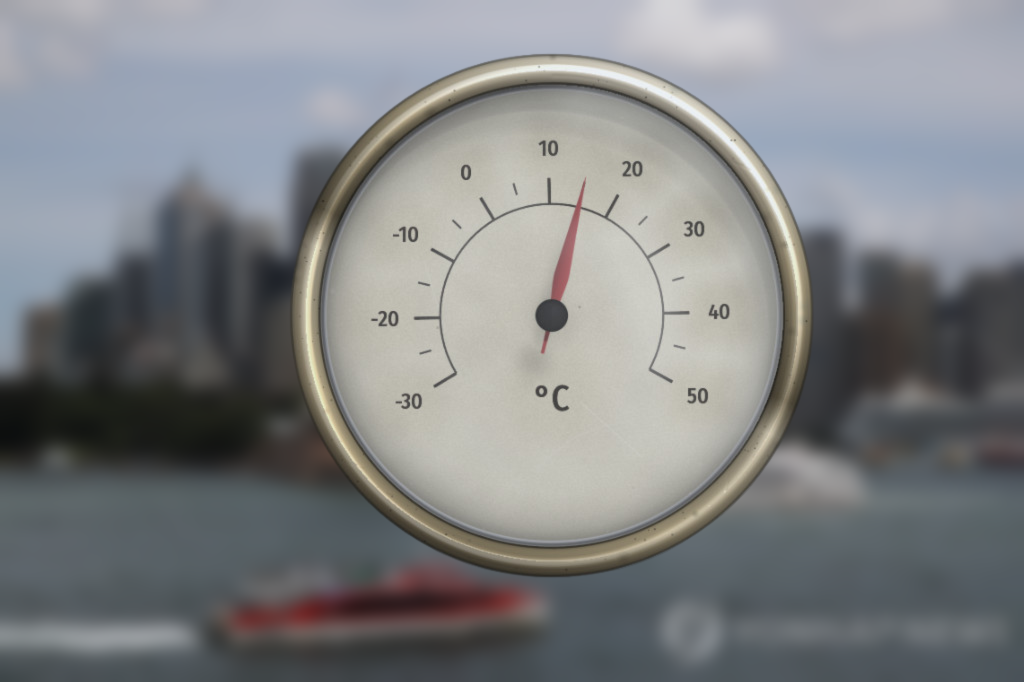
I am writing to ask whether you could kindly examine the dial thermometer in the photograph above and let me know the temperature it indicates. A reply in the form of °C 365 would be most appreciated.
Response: °C 15
